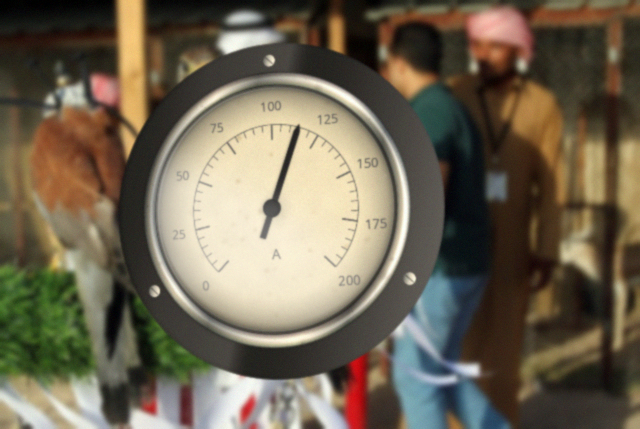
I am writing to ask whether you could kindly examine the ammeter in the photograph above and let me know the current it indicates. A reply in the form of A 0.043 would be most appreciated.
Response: A 115
